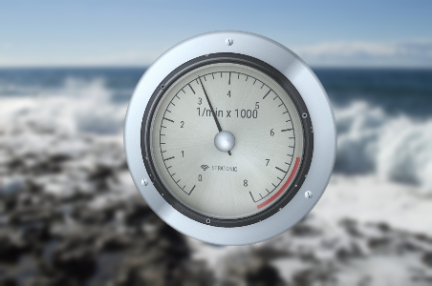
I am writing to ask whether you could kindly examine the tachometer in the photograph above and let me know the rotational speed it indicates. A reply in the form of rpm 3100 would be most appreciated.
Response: rpm 3300
